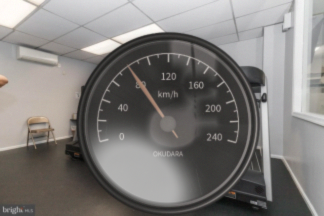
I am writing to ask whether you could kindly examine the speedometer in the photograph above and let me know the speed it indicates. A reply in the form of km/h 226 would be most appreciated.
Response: km/h 80
